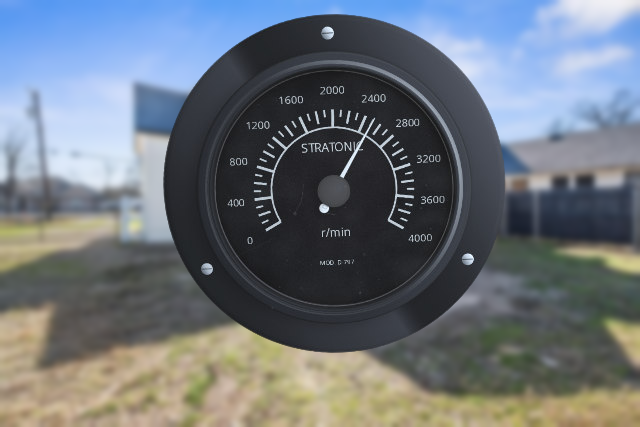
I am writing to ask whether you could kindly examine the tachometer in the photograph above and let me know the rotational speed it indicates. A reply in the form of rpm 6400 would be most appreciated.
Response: rpm 2500
